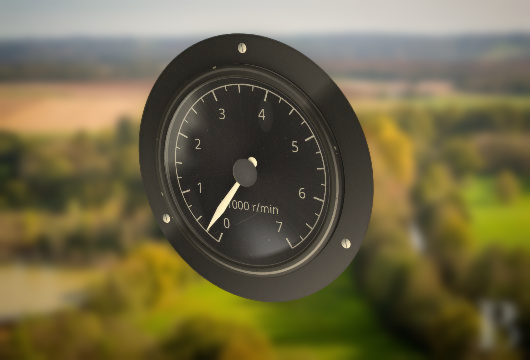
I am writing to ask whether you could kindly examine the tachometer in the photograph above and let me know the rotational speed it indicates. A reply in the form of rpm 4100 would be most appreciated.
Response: rpm 250
